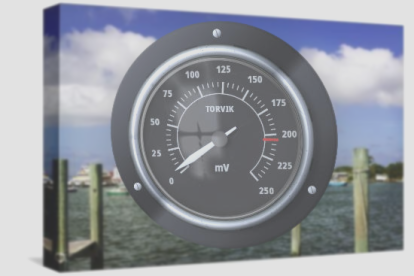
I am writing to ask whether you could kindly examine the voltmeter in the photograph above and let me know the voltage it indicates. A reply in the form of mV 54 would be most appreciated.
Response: mV 5
